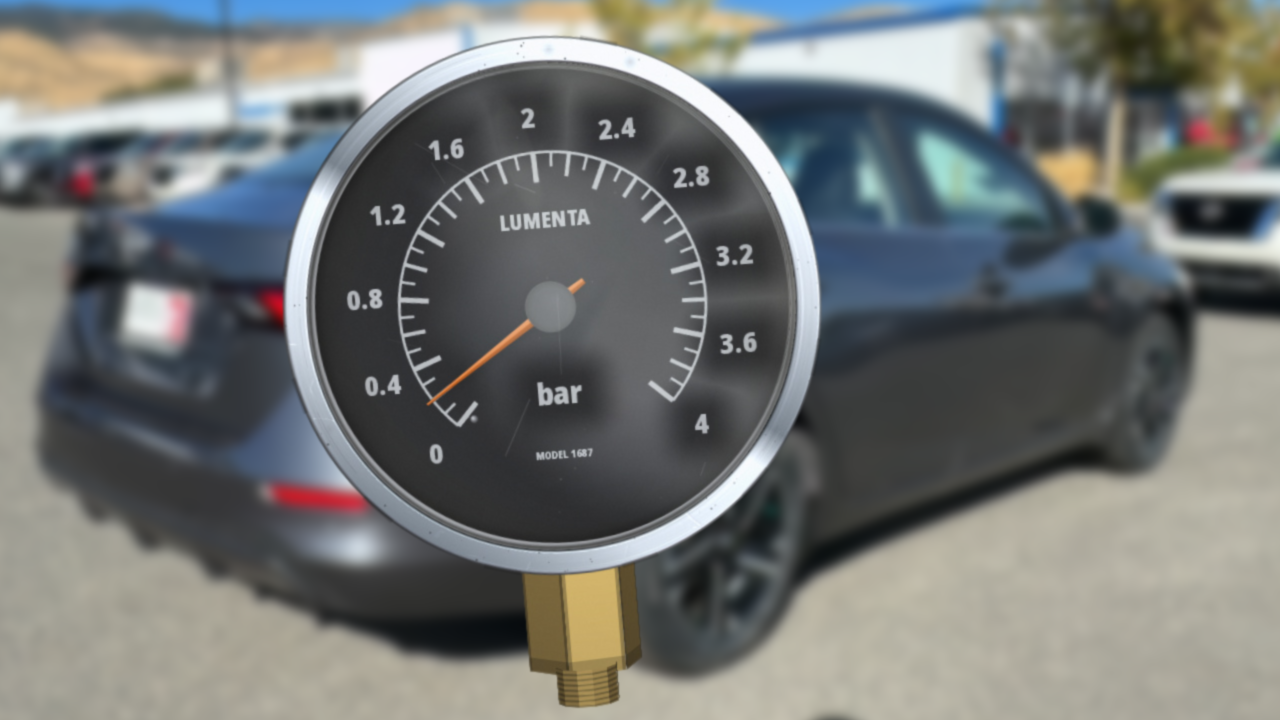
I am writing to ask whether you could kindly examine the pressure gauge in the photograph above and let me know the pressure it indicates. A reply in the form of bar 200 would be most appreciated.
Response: bar 0.2
